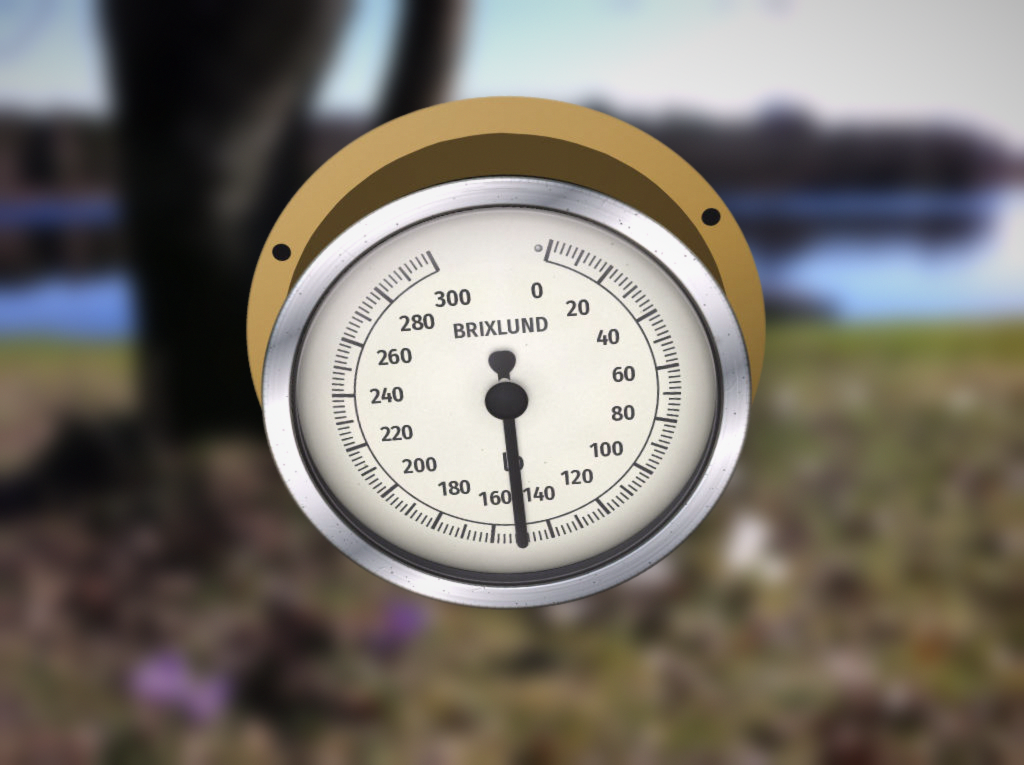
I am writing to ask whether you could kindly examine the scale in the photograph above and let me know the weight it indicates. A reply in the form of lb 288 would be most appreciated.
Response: lb 150
